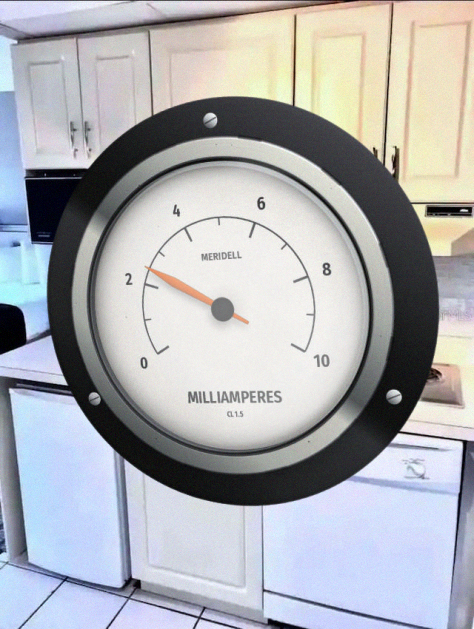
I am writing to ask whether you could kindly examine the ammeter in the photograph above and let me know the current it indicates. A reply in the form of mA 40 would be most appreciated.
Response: mA 2.5
